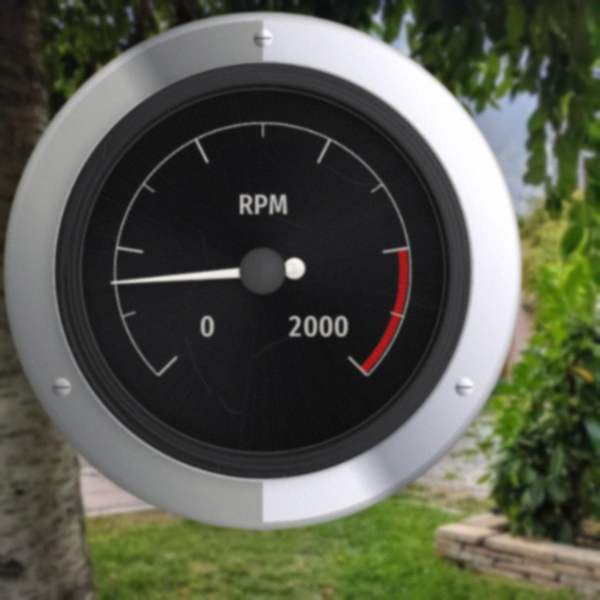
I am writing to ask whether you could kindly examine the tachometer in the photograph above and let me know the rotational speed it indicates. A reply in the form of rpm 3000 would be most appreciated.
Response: rpm 300
